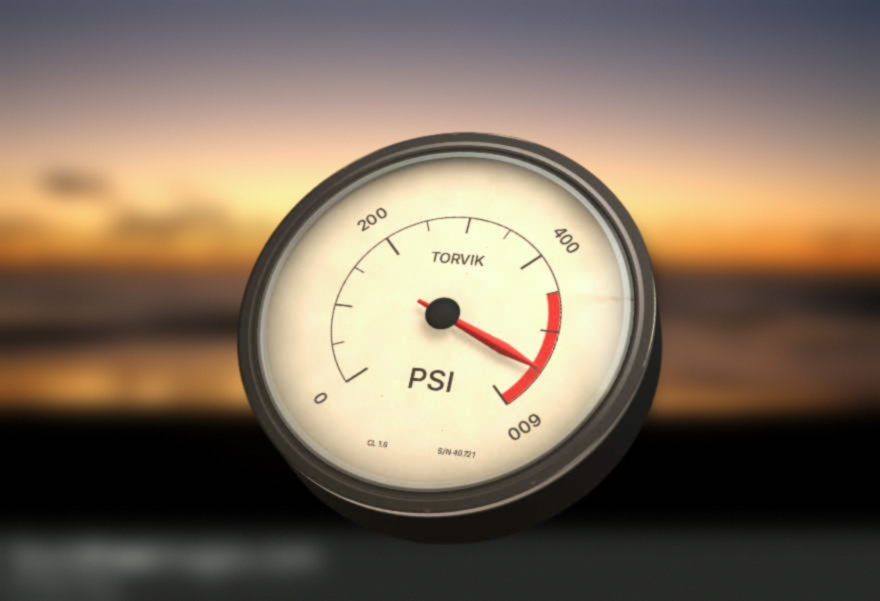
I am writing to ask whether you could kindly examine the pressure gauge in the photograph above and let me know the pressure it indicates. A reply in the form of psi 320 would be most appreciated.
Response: psi 550
